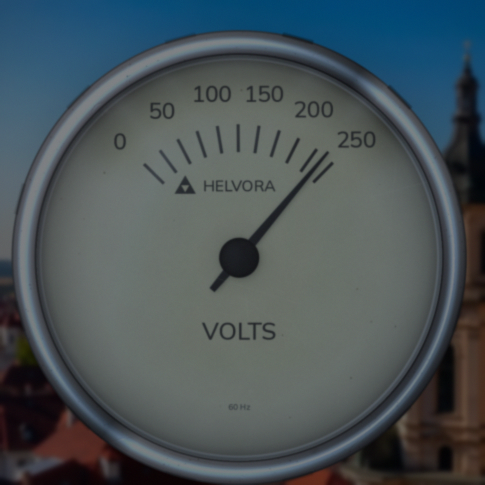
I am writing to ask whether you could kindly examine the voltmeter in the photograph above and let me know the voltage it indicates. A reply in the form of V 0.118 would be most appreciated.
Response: V 237.5
